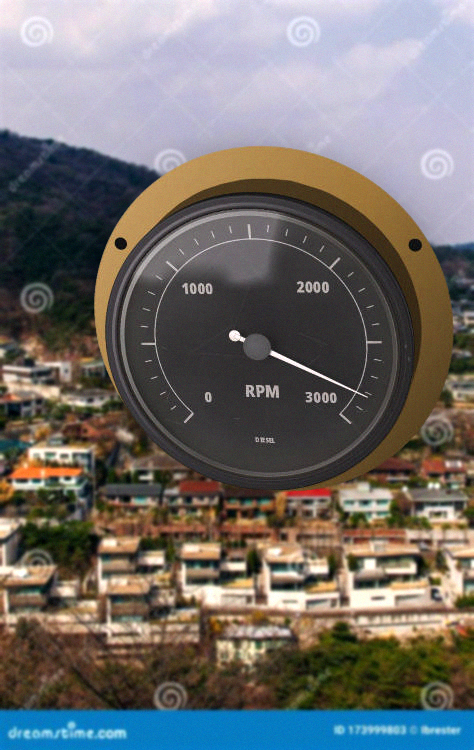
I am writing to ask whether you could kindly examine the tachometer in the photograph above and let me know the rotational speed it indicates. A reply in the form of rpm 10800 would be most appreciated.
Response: rpm 2800
